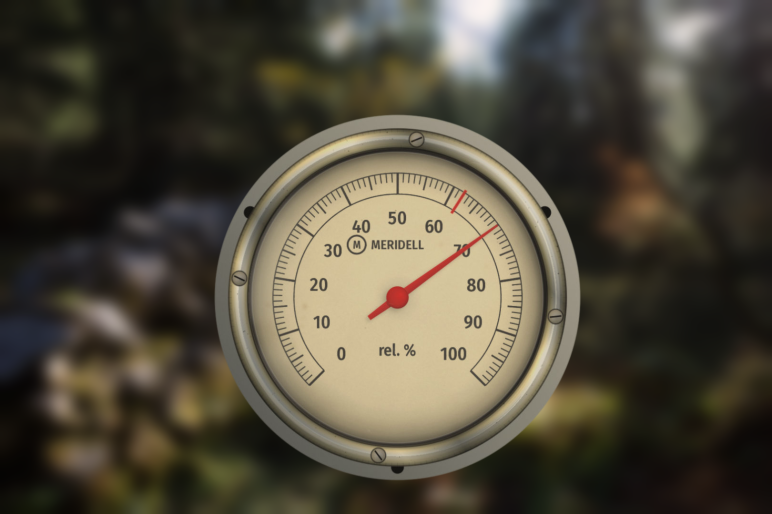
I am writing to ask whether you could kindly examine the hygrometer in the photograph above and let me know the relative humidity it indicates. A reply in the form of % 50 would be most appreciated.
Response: % 70
